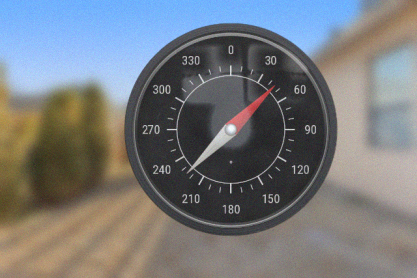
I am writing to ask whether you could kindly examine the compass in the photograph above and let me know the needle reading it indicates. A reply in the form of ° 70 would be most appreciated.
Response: ° 45
